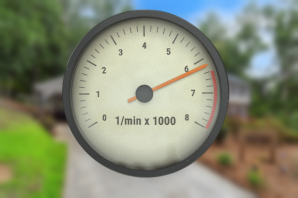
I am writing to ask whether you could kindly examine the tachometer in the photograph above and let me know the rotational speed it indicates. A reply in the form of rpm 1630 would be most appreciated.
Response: rpm 6200
